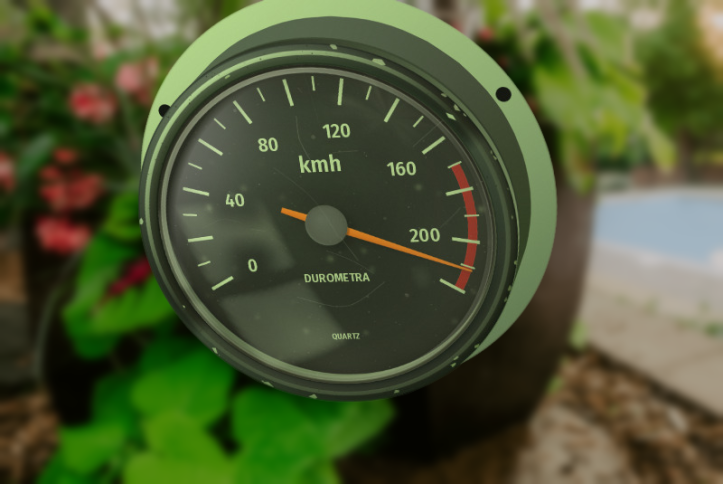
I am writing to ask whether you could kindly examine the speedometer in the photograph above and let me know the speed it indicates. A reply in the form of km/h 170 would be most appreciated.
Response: km/h 210
